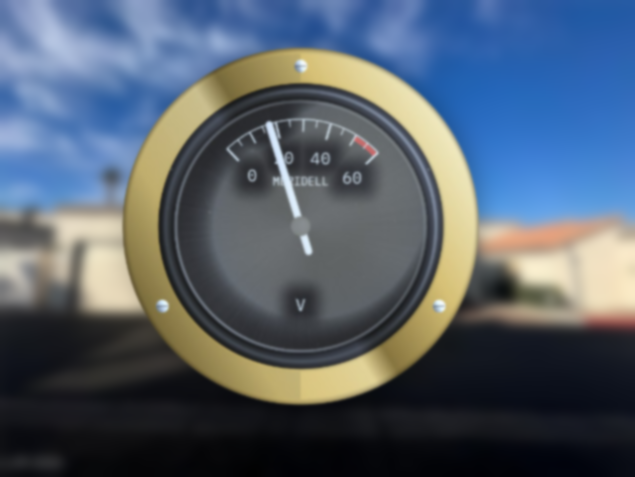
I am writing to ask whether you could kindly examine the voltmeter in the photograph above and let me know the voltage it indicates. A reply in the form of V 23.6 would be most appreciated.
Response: V 17.5
